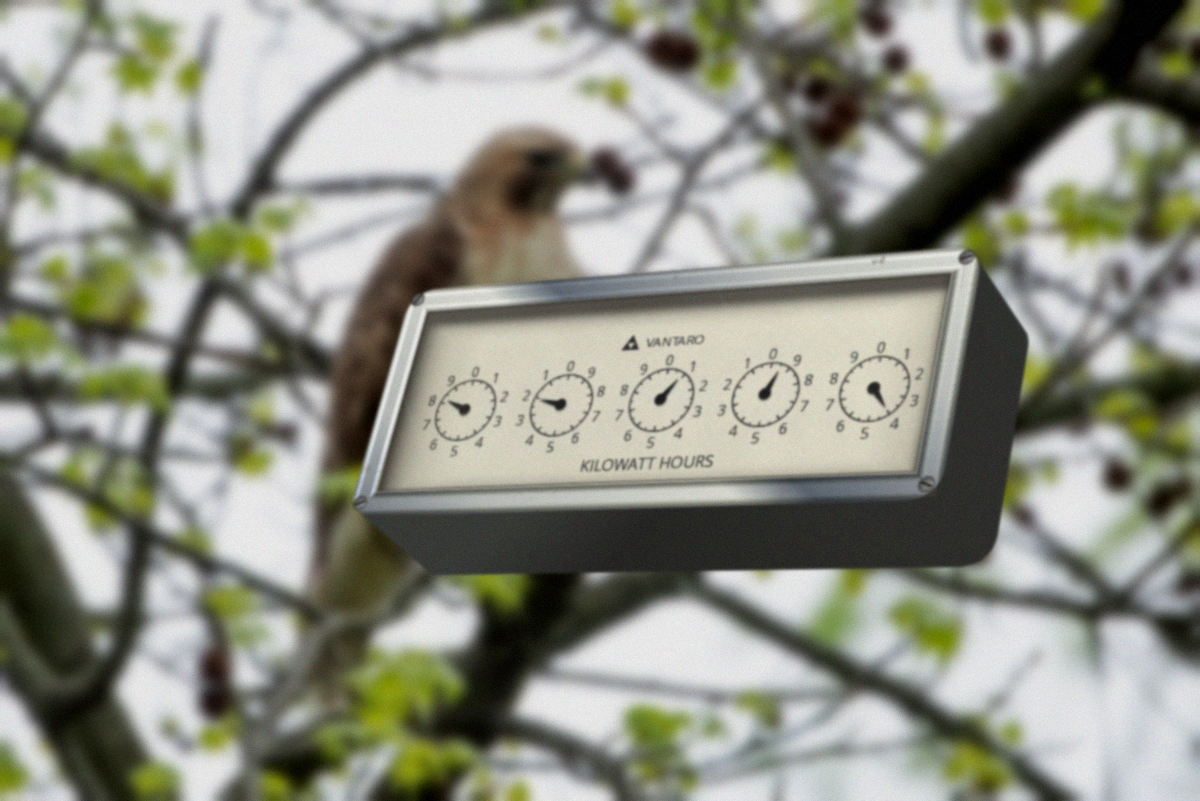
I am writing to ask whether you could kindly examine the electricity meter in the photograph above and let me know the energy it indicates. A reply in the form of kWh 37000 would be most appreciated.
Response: kWh 82094
